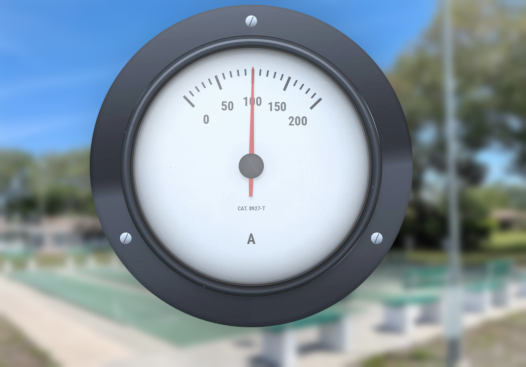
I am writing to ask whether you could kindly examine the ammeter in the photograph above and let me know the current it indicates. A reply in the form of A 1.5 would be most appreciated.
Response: A 100
